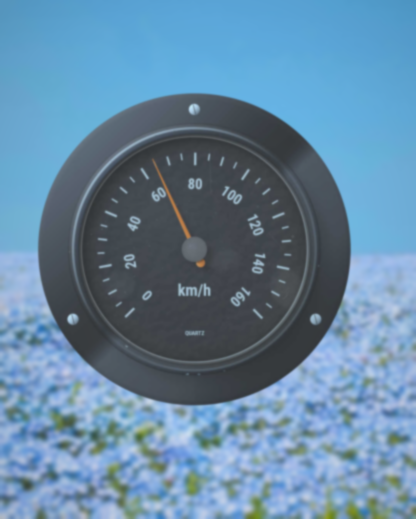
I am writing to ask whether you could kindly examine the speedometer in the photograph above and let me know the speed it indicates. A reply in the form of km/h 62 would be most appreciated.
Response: km/h 65
